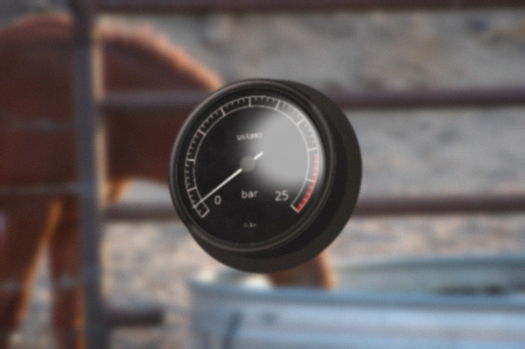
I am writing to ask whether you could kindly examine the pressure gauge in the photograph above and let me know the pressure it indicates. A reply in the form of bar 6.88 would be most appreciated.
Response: bar 1
